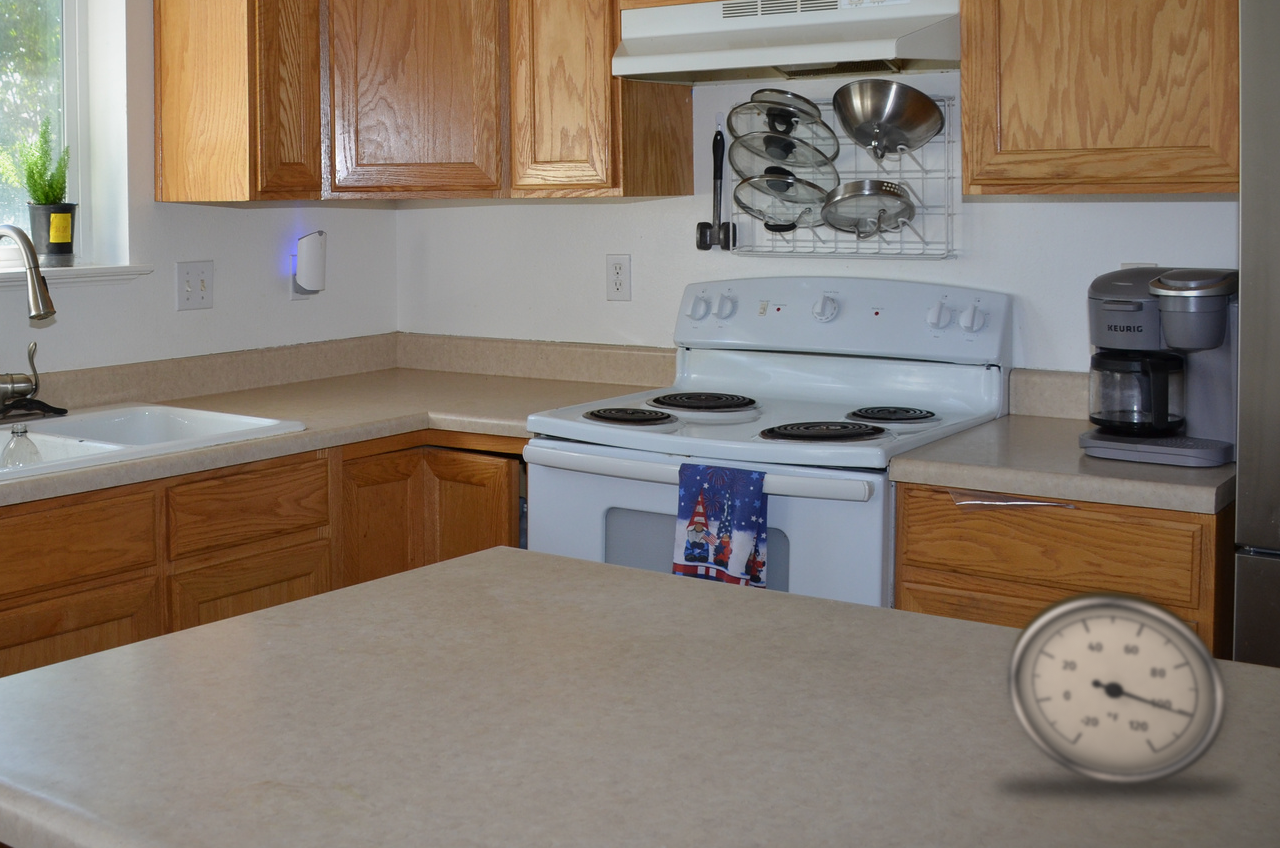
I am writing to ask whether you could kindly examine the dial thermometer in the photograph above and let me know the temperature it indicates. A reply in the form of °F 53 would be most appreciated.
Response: °F 100
